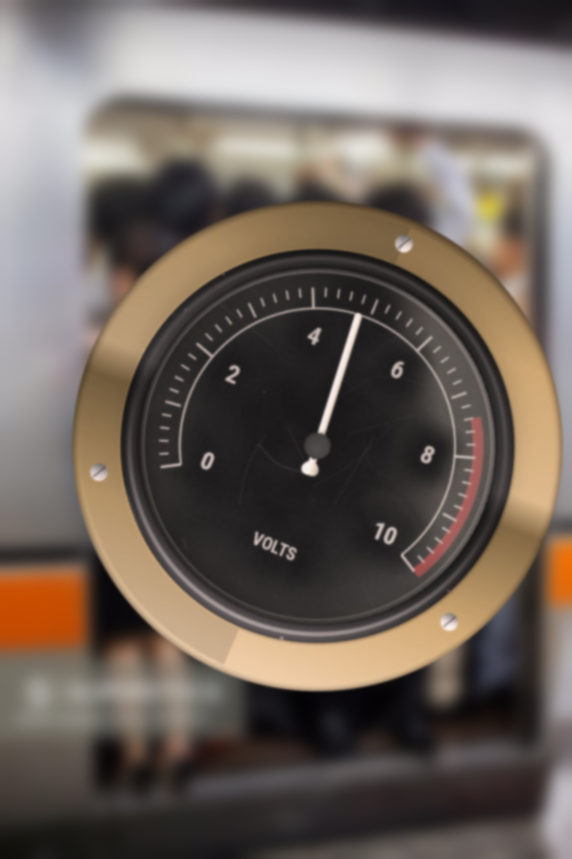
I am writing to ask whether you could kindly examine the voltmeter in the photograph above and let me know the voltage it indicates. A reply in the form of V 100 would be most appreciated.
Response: V 4.8
